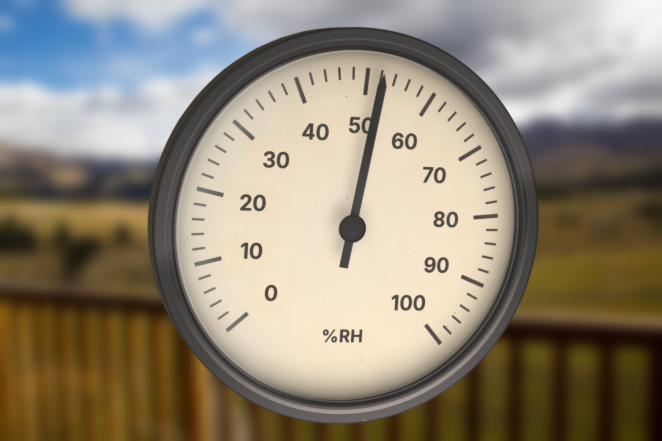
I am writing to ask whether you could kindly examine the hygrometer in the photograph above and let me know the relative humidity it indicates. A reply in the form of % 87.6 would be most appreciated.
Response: % 52
